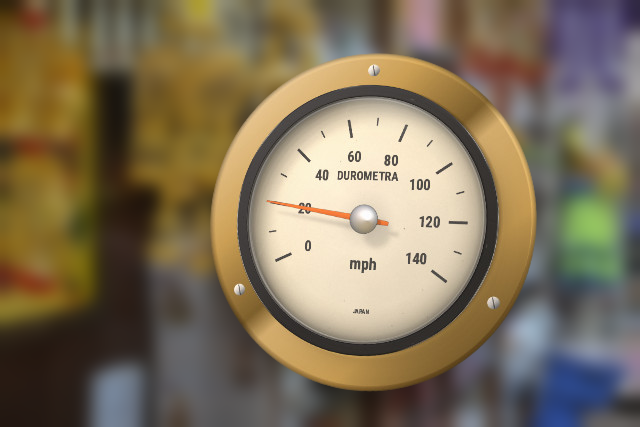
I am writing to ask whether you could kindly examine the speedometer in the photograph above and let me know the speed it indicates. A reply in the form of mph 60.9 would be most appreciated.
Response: mph 20
